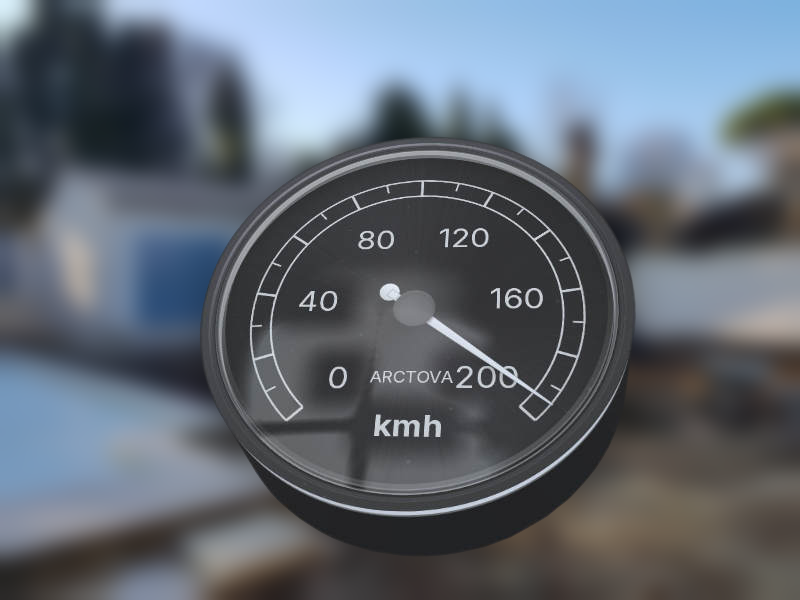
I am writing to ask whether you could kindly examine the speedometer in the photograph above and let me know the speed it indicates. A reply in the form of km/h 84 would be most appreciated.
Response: km/h 195
